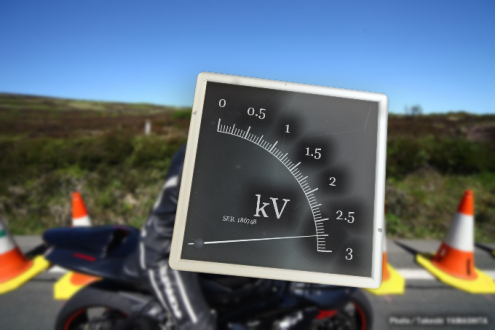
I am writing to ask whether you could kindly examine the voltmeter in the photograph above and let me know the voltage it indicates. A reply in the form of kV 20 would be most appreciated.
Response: kV 2.75
